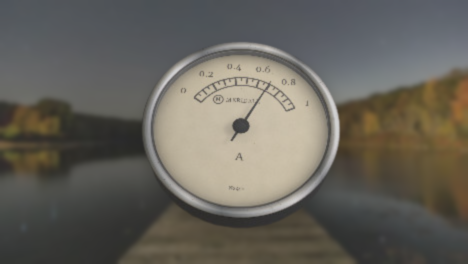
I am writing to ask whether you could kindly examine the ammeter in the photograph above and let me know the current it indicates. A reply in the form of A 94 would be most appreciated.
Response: A 0.7
